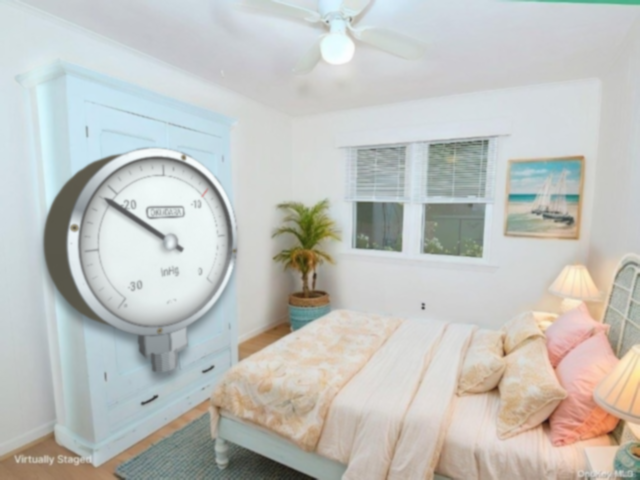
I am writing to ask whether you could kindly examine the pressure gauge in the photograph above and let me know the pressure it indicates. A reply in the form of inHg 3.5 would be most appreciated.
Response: inHg -21
